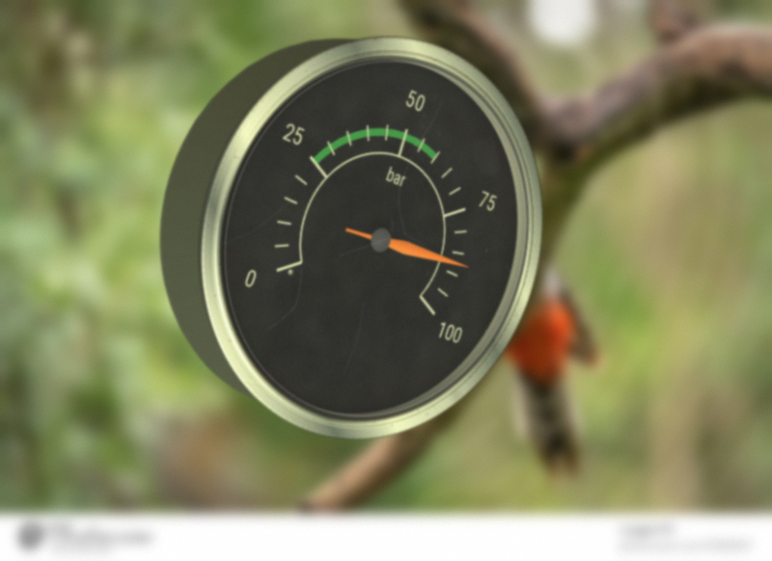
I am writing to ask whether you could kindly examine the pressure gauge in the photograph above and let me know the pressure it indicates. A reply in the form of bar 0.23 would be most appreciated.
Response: bar 87.5
